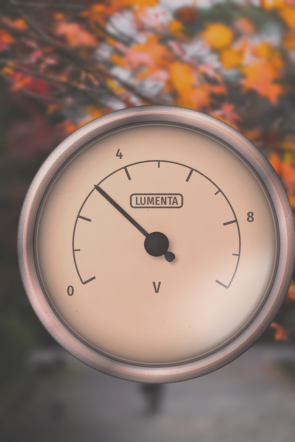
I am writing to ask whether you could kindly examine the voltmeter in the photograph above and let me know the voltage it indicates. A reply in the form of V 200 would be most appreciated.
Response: V 3
